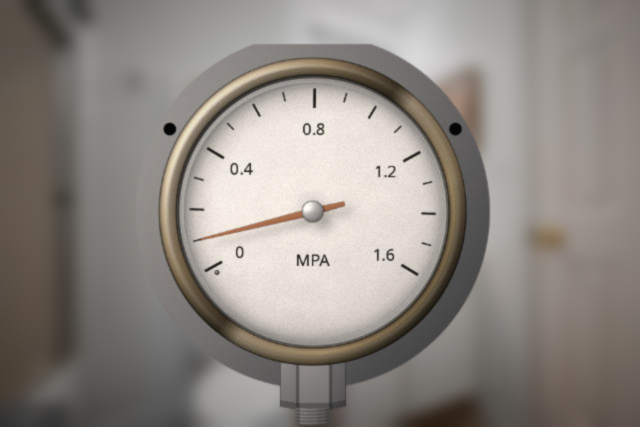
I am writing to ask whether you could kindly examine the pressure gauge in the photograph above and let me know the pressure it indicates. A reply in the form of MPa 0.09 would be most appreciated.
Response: MPa 0.1
